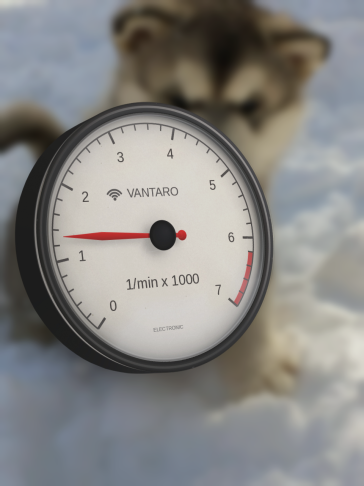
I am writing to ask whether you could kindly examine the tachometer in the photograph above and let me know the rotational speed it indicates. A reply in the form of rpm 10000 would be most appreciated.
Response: rpm 1300
